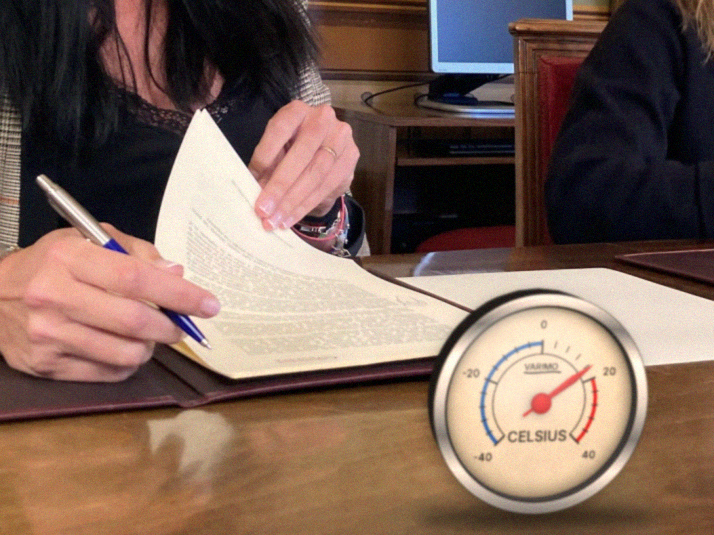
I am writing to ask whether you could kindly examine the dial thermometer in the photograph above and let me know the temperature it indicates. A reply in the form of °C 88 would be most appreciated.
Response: °C 16
